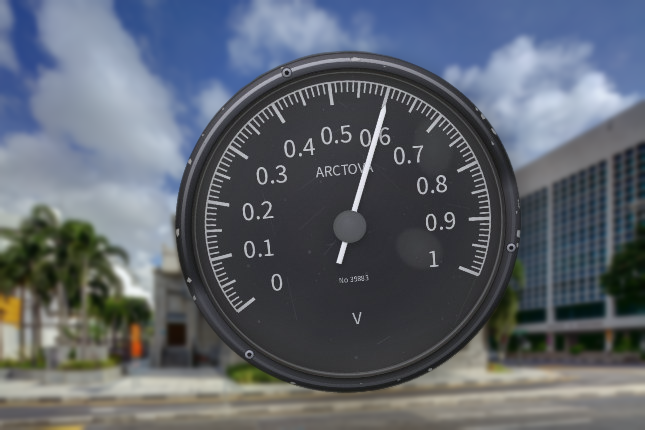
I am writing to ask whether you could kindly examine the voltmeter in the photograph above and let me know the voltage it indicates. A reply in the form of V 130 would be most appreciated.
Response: V 0.6
